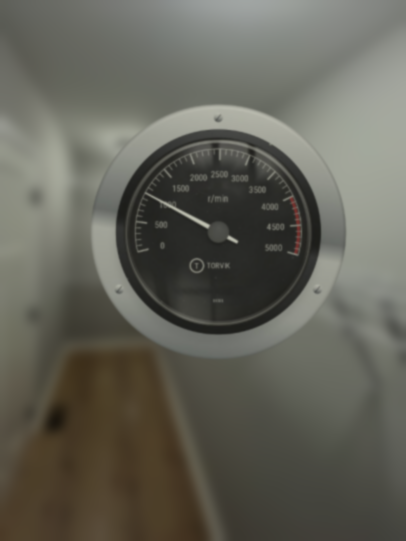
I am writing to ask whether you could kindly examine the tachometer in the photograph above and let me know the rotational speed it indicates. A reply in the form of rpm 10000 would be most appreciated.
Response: rpm 1000
